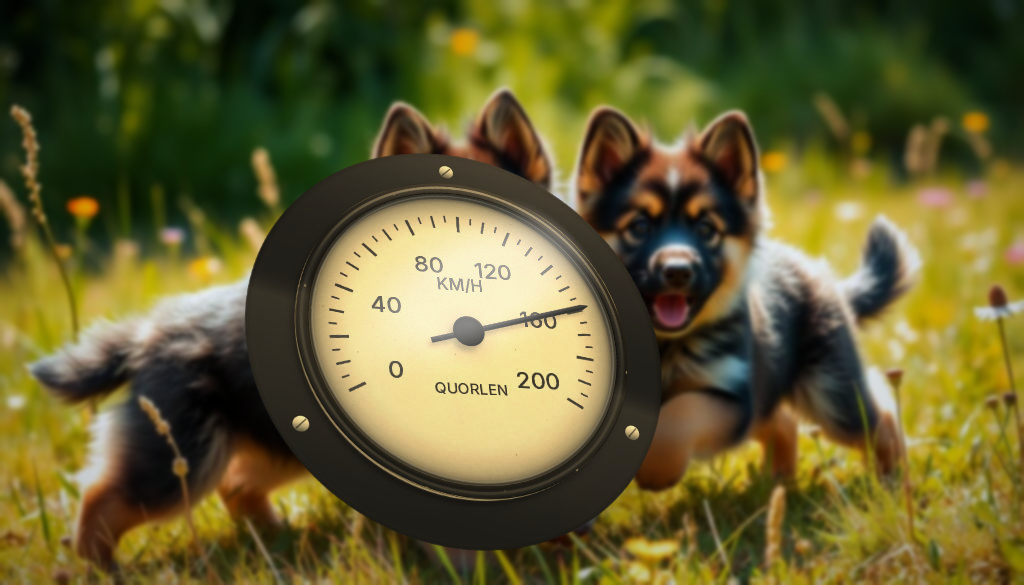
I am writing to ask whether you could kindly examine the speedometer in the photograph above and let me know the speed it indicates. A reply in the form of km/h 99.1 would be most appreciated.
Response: km/h 160
